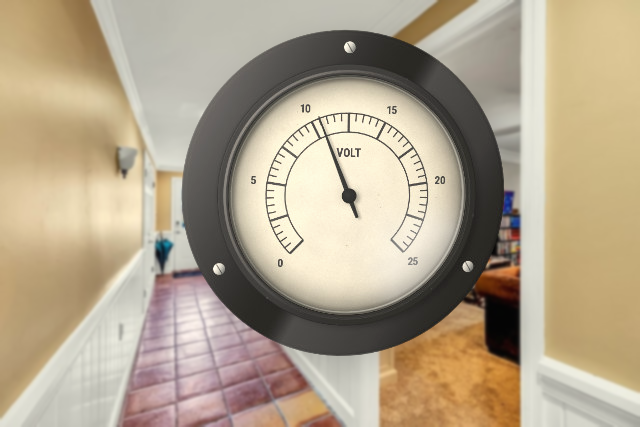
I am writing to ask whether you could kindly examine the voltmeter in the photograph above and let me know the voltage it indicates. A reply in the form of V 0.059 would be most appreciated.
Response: V 10.5
